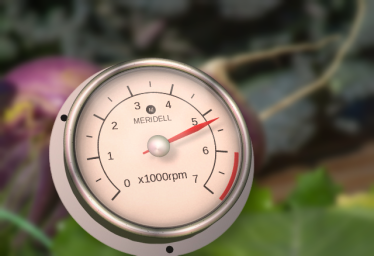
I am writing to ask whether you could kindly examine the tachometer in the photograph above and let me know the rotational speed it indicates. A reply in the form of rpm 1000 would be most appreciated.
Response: rpm 5250
